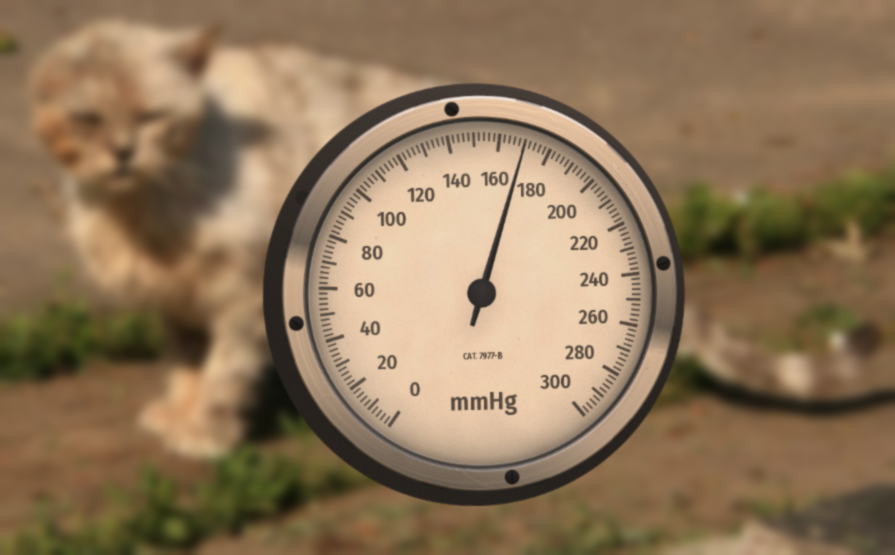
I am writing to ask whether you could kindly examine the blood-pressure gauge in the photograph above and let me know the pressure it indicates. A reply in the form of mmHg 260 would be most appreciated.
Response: mmHg 170
